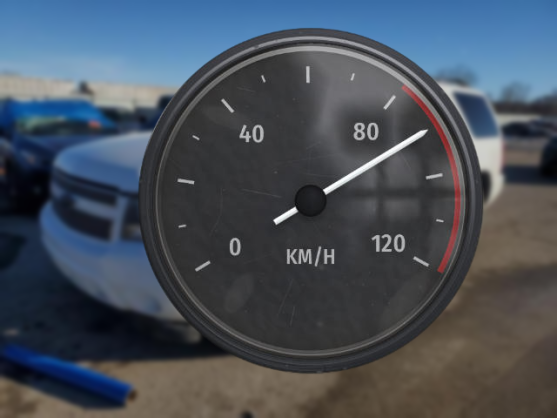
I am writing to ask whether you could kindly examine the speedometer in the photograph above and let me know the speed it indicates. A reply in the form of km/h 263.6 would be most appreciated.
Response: km/h 90
